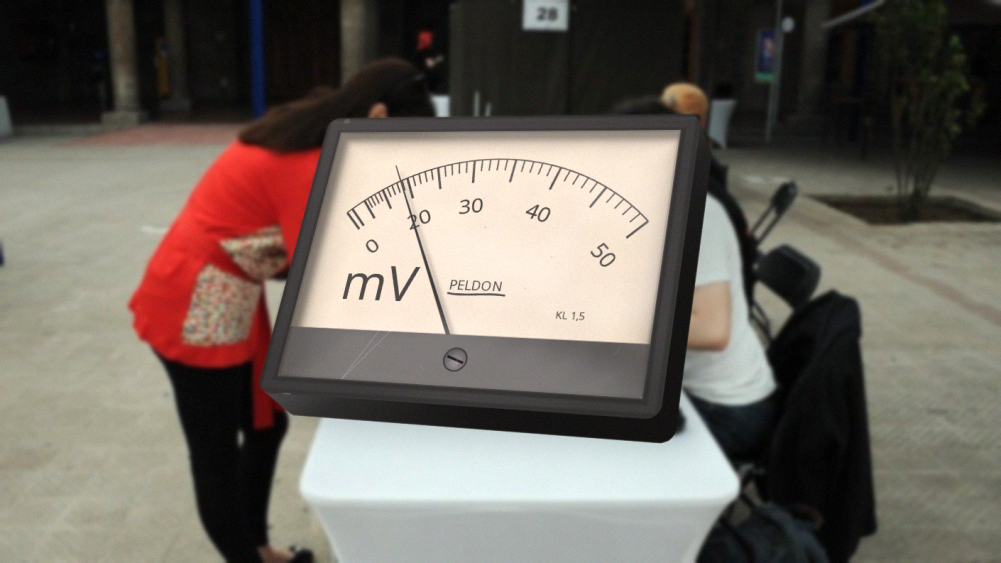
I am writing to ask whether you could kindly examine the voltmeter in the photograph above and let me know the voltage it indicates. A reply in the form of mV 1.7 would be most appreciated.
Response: mV 19
